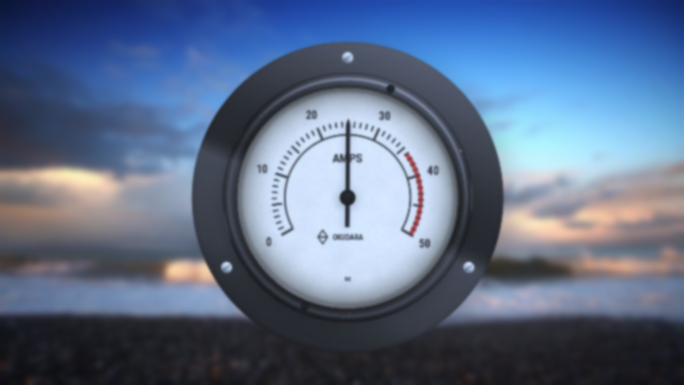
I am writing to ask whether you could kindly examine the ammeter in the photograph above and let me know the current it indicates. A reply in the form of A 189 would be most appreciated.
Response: A 25
